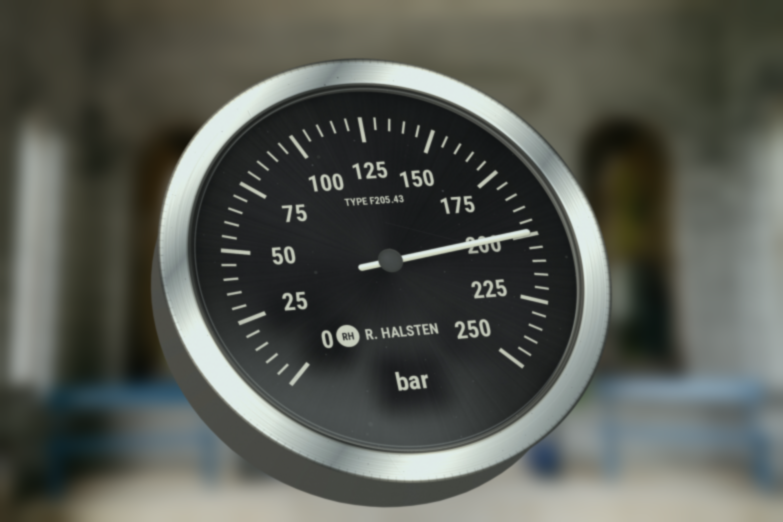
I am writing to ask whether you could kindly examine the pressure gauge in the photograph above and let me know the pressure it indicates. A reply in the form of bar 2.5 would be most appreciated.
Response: bar 200
